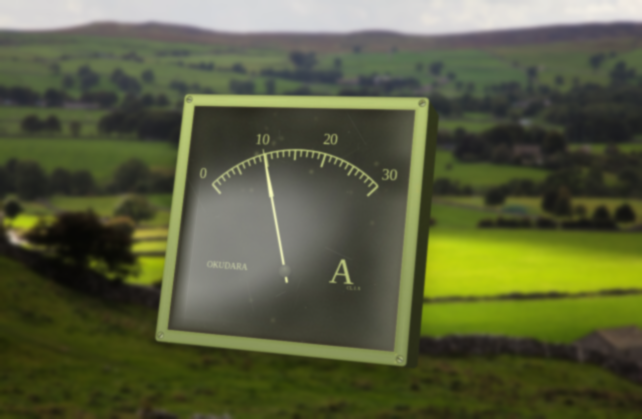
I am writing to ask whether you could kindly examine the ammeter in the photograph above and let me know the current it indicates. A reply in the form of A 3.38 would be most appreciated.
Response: A 10
